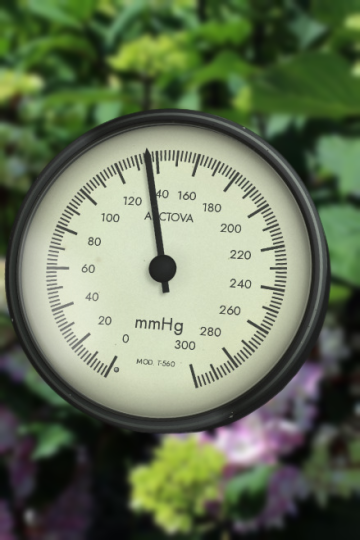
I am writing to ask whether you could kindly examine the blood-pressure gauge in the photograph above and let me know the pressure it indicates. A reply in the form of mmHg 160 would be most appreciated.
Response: mmHg 136
